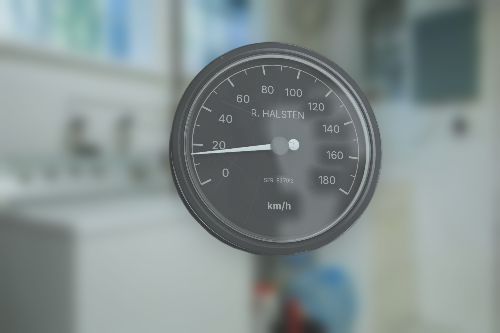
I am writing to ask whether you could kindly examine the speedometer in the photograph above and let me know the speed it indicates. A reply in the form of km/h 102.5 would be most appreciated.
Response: km/h 15
